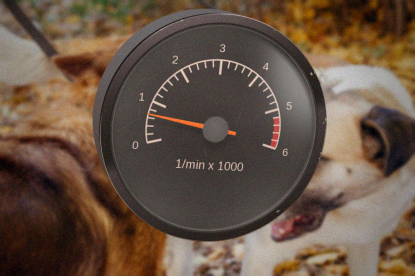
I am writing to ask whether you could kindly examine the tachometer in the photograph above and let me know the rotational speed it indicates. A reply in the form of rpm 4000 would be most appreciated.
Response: rpm 700
